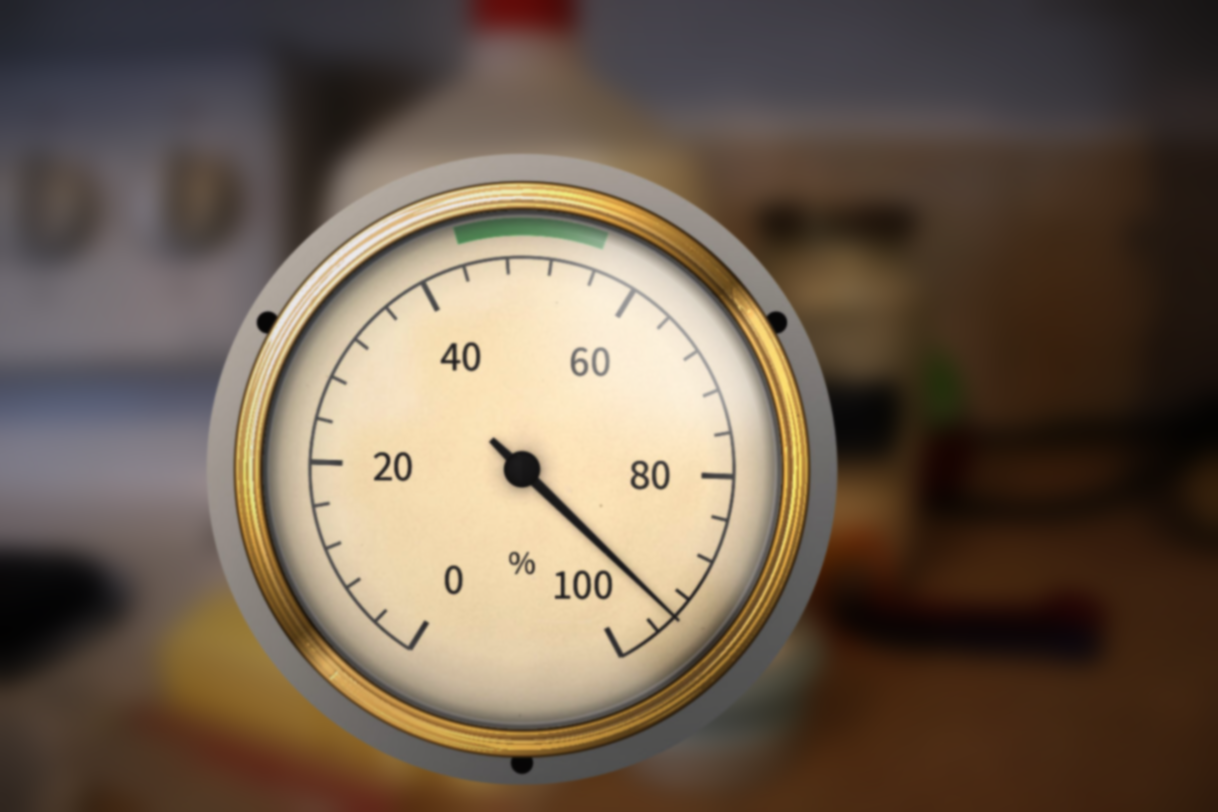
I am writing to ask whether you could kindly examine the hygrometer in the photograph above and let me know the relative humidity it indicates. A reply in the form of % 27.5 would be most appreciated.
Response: % 94
